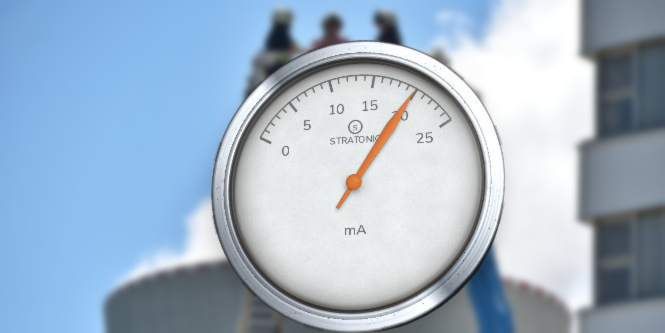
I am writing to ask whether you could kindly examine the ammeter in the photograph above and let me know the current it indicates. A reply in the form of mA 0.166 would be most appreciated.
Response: mA 20
